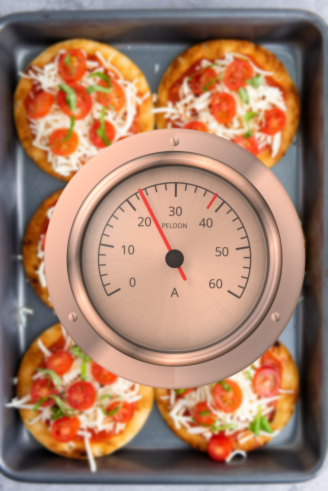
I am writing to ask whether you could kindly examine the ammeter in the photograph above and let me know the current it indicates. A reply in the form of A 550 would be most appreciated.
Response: A 23
